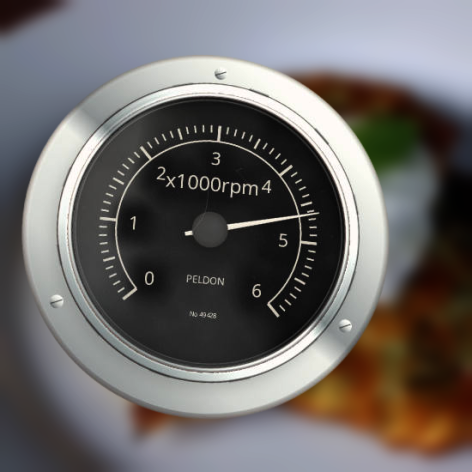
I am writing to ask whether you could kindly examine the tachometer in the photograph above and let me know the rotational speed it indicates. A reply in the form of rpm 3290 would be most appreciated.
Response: rpm 4650
